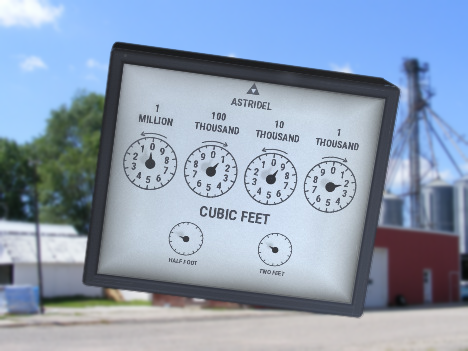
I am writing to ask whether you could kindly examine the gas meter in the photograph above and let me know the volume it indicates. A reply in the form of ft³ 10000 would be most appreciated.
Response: ft³ 9200
